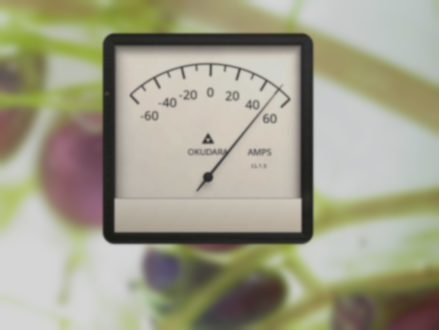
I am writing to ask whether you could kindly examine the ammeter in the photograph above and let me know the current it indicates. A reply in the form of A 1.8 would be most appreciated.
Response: A 50
